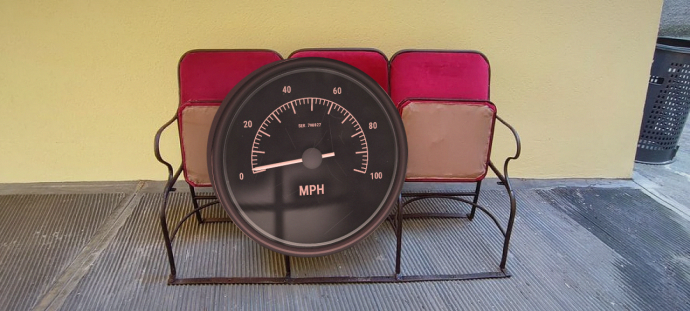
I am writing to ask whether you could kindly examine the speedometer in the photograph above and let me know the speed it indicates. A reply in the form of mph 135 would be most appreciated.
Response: mph 2
